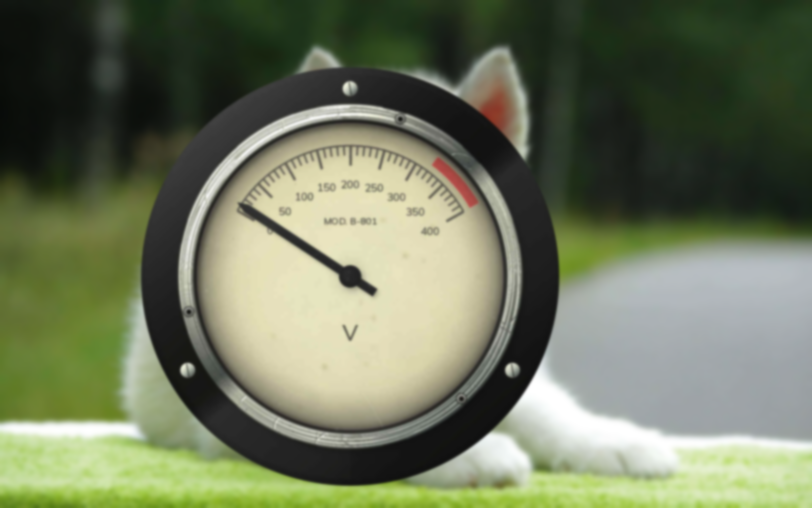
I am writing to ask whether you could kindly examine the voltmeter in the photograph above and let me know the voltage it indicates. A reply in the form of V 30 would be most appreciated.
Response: V 10
